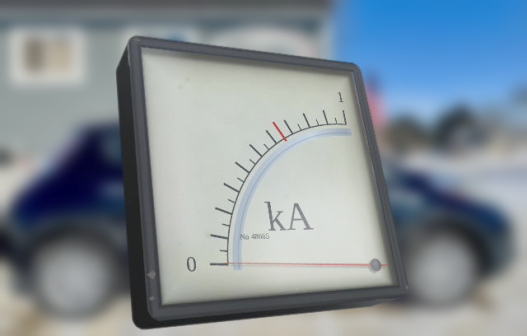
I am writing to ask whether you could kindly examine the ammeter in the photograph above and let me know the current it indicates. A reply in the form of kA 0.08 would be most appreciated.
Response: kA 0
